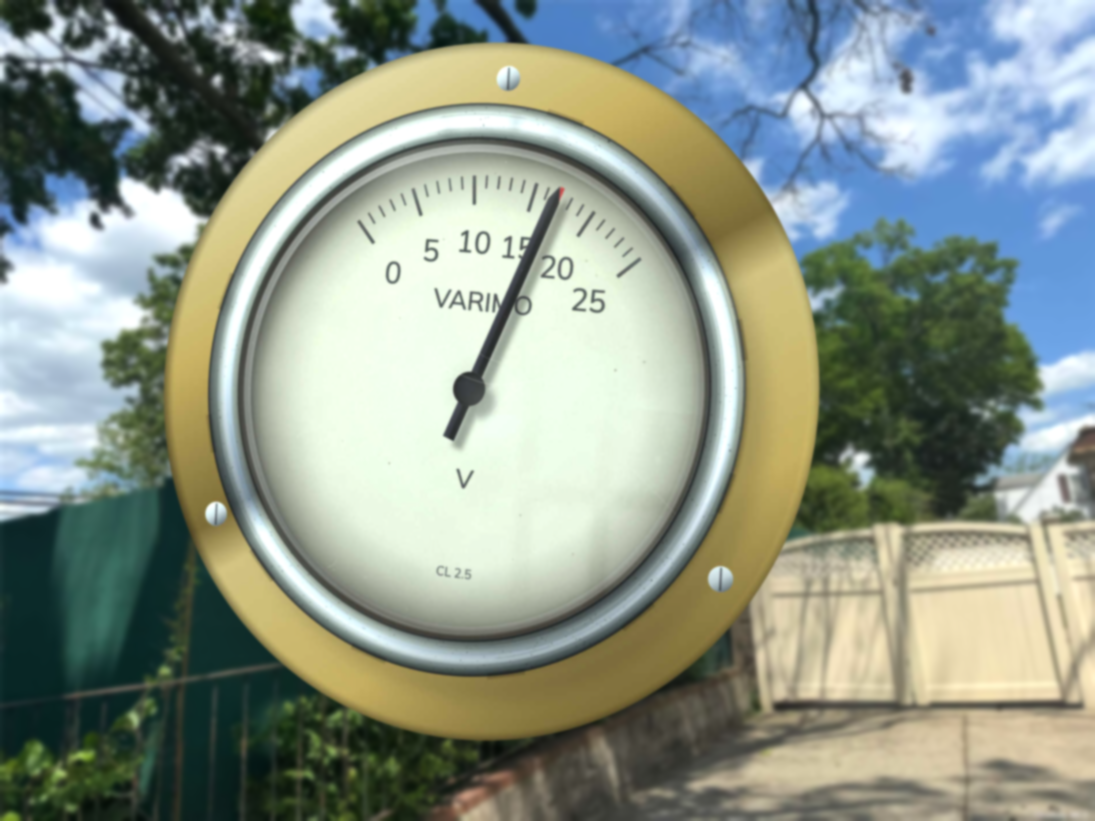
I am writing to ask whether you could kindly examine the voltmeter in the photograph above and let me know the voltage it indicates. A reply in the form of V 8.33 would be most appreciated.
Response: V 17
